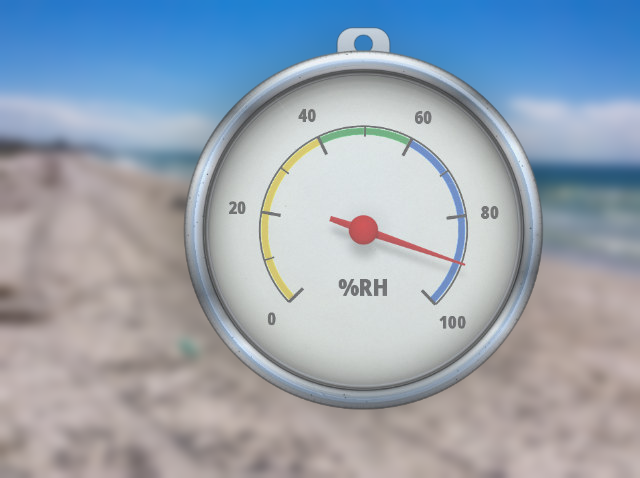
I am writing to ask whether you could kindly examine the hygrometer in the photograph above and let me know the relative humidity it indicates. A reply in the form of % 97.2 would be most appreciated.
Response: % 90
